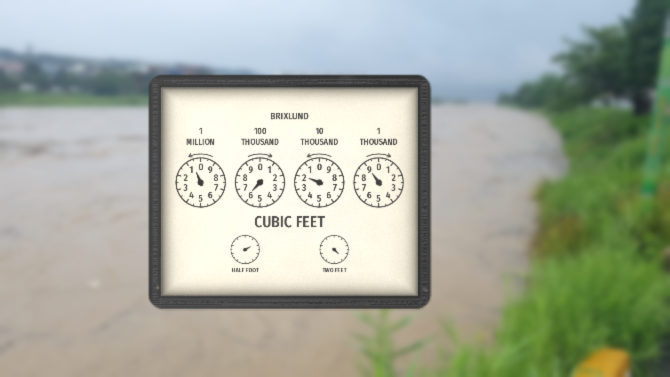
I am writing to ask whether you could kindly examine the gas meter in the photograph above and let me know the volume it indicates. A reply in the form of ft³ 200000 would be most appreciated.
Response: ft³ 61900
